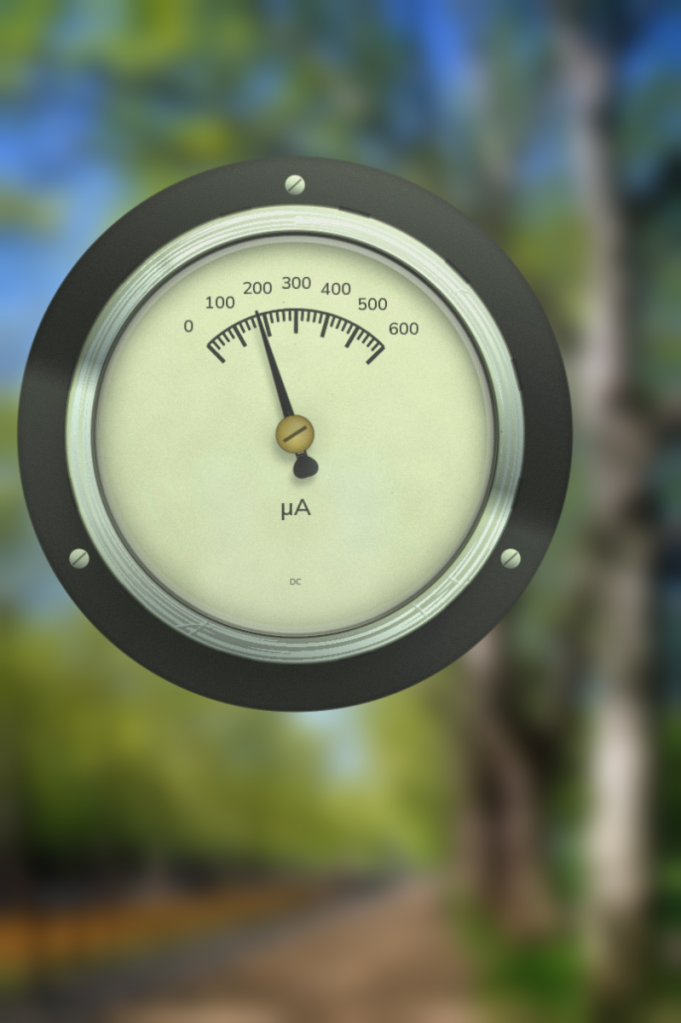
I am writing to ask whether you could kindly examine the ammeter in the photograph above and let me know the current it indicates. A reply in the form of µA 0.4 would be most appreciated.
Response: µA 180
